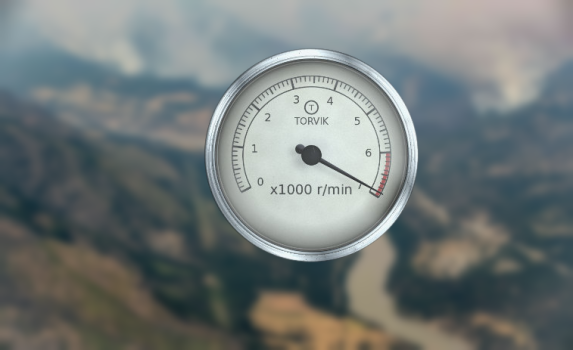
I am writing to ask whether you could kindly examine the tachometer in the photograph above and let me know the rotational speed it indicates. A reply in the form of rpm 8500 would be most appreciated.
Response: rpm 6900
